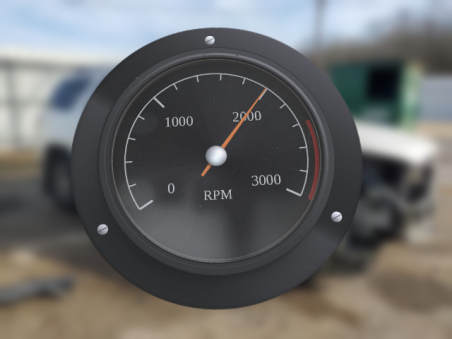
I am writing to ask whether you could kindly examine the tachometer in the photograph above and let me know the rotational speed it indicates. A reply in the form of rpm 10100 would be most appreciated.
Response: rpm 2000
